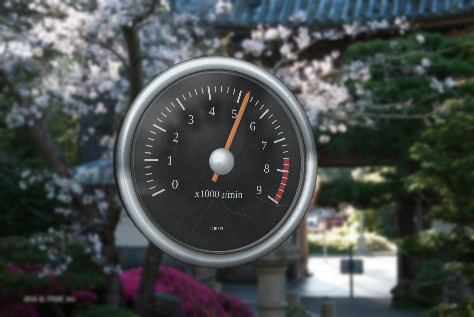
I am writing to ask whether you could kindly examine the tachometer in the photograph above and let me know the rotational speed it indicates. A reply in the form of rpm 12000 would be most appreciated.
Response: rpm 5200
